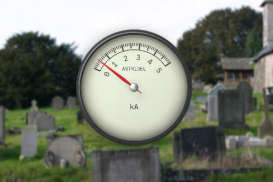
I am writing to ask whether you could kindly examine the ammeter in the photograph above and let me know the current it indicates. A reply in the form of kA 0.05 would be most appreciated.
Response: kA 0.5
